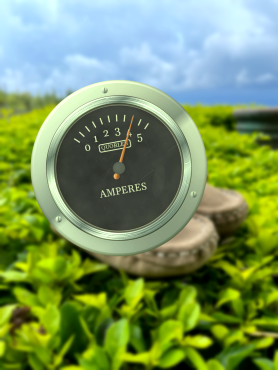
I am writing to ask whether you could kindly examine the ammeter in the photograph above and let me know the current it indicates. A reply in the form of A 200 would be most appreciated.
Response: A 4
